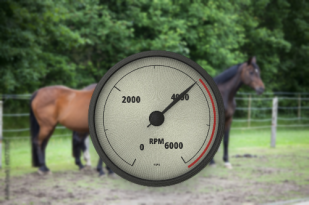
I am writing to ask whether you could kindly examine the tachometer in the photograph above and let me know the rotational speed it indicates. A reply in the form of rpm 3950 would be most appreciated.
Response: rpm 4000
